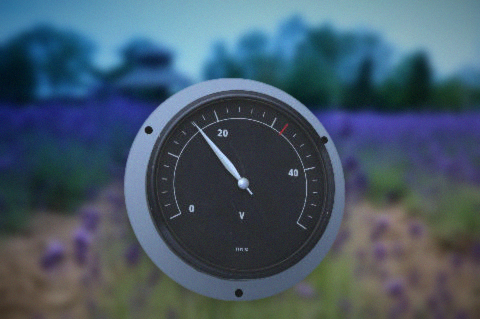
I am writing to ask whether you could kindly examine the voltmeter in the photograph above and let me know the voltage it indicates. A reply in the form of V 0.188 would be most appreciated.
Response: V 16
